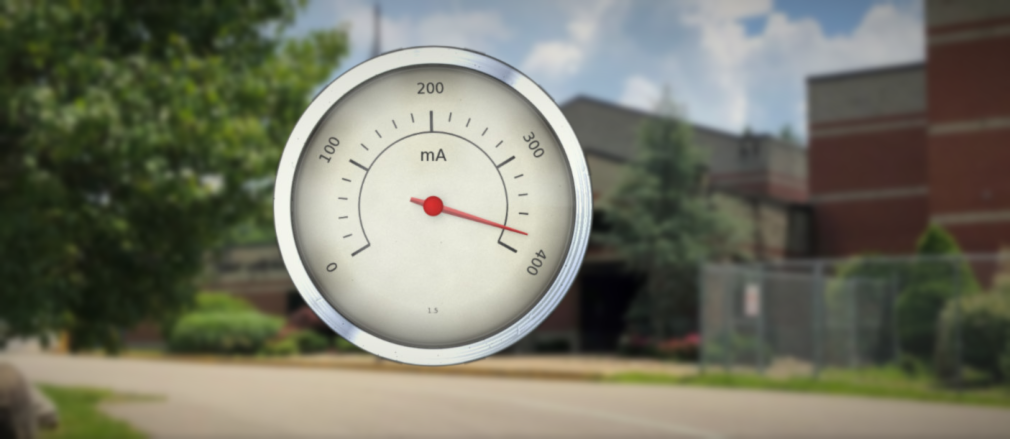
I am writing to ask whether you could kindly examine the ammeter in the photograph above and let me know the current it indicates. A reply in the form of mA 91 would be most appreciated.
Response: mA 380
